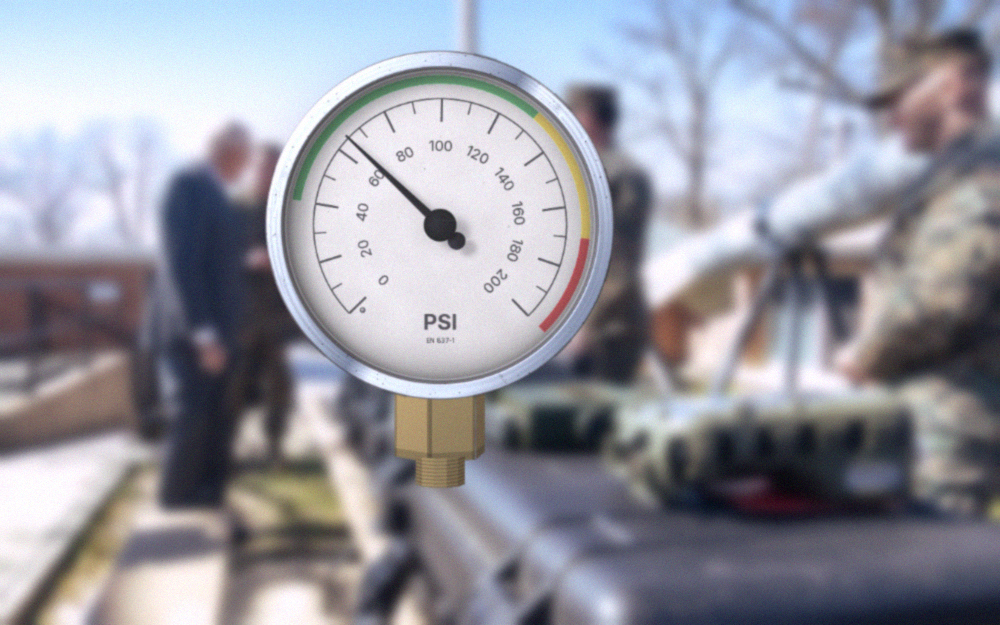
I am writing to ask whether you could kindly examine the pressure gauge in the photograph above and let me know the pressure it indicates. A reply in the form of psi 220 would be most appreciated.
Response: psi 65
